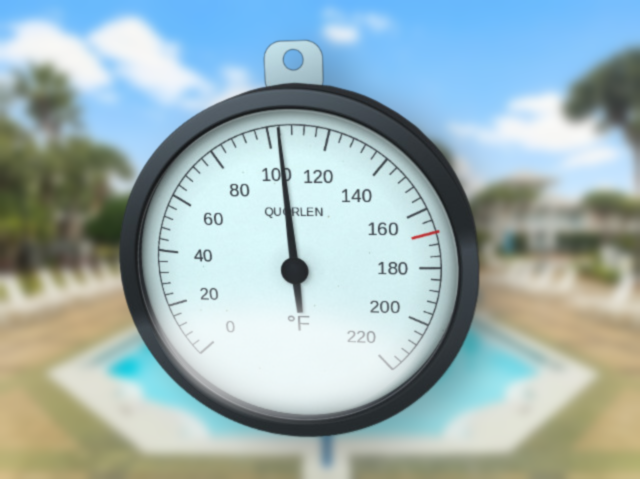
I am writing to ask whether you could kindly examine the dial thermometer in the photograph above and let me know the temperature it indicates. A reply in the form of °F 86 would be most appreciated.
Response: °F 104
